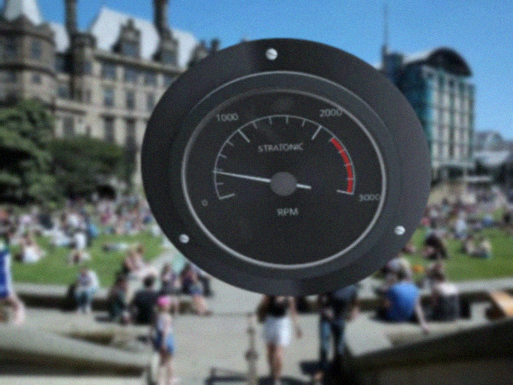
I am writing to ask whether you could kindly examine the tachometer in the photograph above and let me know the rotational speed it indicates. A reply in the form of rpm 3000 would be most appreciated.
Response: rpm 400
